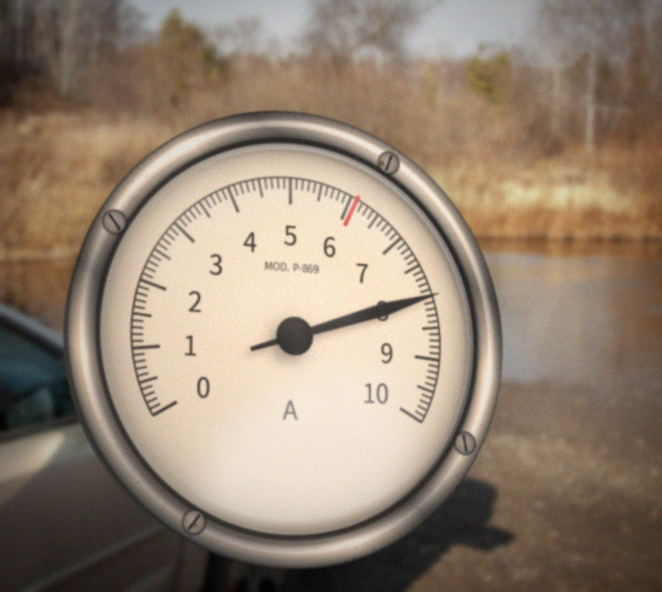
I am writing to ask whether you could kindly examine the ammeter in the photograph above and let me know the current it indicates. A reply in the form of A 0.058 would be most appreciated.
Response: A 8
